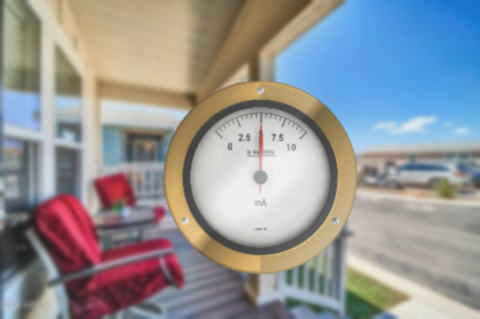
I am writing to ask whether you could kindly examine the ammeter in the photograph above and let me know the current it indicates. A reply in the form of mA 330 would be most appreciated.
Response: mA 5
